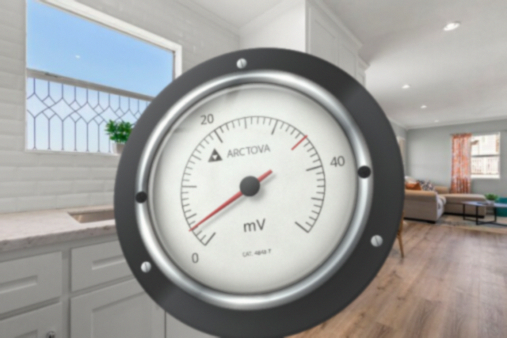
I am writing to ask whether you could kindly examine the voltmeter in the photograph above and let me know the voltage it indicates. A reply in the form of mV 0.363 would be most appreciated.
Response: mV 3
